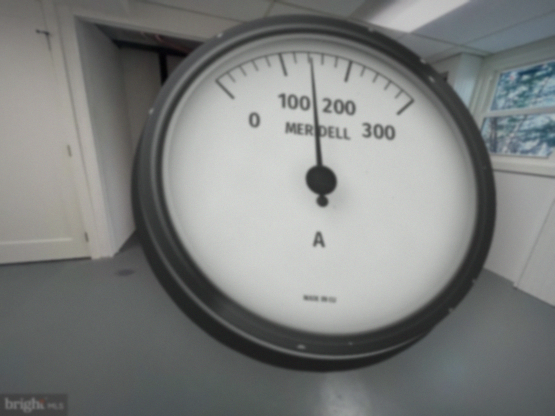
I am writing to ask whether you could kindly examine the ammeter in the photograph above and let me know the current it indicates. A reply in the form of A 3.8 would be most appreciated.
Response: A 140
